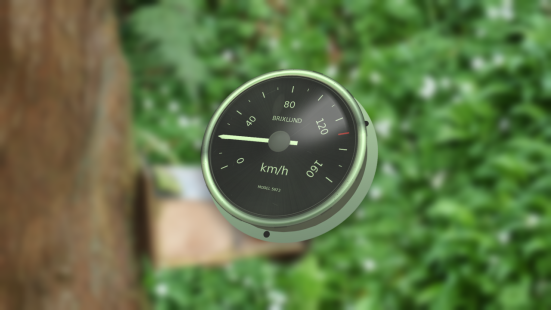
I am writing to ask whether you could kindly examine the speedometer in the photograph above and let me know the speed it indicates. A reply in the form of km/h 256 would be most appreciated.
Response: km/h 20
